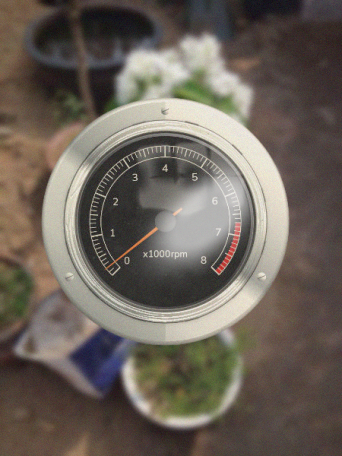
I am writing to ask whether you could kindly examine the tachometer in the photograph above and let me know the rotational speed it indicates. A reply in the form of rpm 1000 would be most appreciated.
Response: rpm 200
